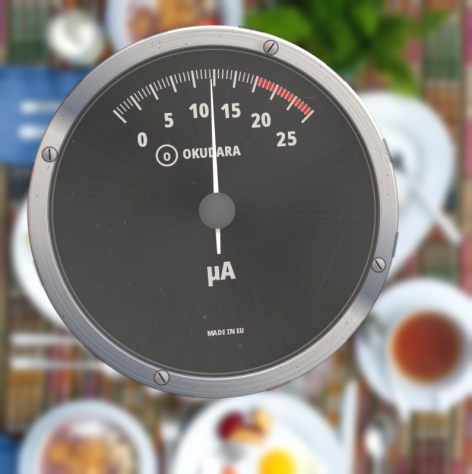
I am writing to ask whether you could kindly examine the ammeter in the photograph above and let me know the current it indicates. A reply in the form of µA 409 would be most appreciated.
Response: µA 12
